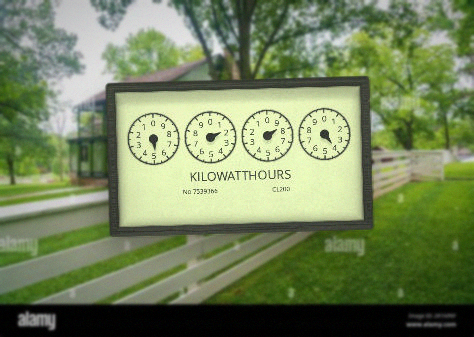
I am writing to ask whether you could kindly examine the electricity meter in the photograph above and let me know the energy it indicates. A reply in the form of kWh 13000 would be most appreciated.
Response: kWh 5184
